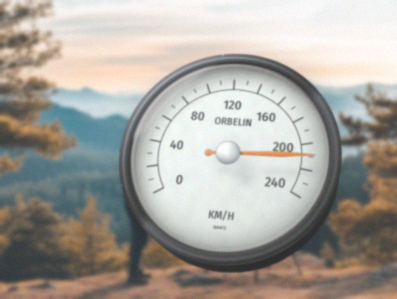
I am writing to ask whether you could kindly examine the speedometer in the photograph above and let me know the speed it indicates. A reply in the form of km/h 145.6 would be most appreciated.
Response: km/h 210
